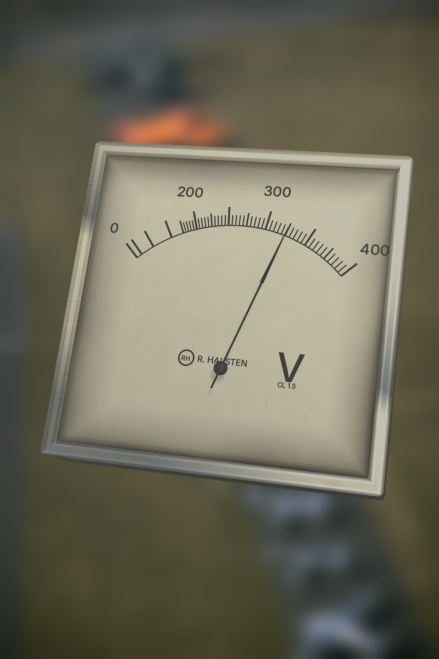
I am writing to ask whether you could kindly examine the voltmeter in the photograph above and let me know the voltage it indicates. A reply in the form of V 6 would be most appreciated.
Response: V 325
